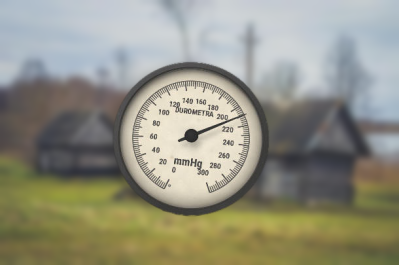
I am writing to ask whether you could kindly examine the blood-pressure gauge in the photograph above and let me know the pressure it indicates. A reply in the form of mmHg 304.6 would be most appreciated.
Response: mmHg 210
